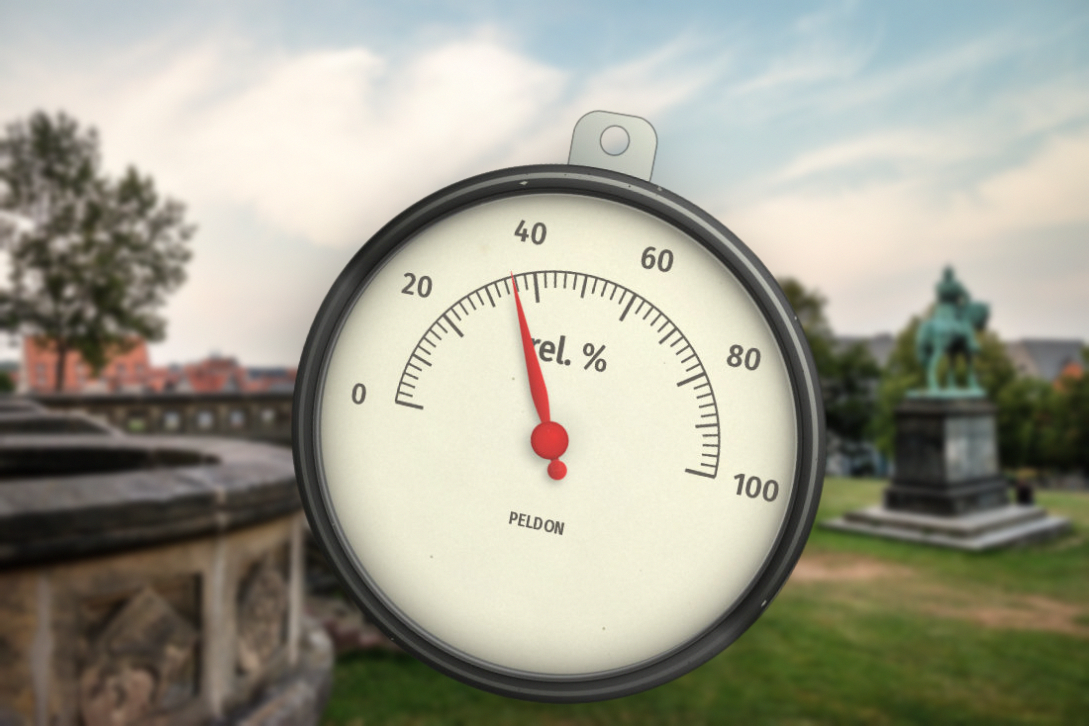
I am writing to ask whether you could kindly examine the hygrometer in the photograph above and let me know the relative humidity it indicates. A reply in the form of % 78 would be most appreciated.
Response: % 36
